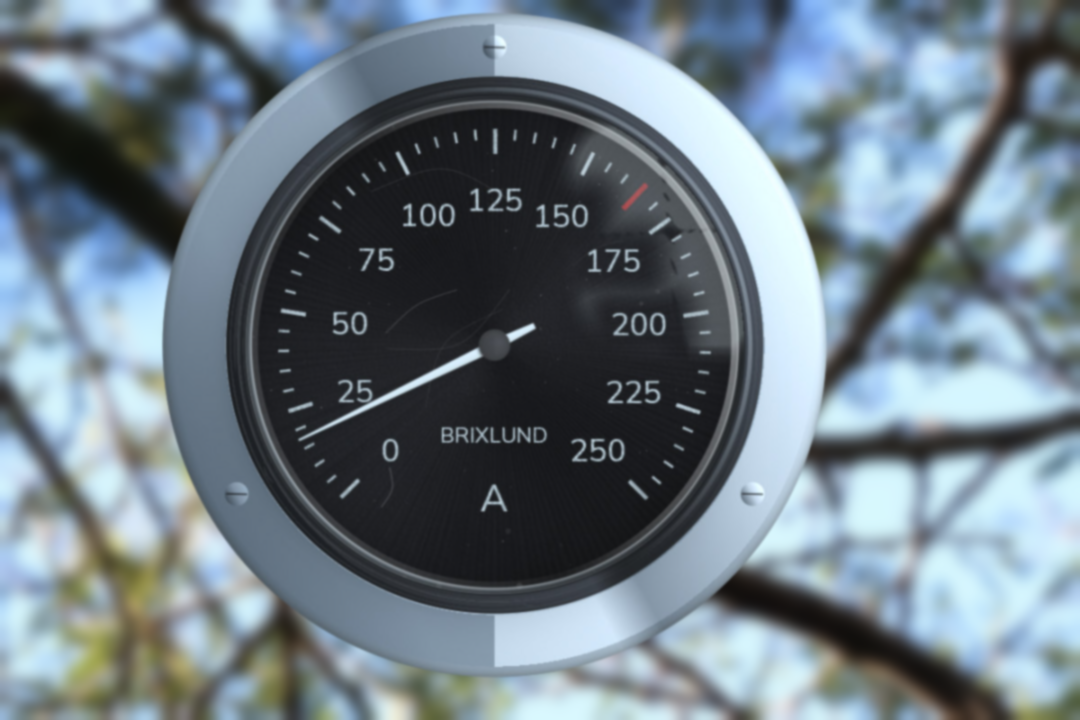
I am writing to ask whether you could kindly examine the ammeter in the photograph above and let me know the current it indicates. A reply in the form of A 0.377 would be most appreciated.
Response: A 17.5
